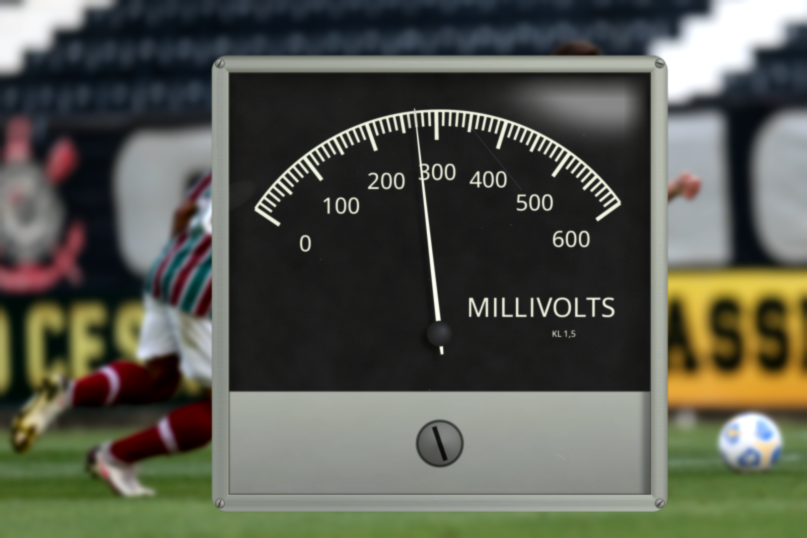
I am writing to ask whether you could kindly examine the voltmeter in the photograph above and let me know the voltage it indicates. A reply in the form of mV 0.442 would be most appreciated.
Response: mV 270
